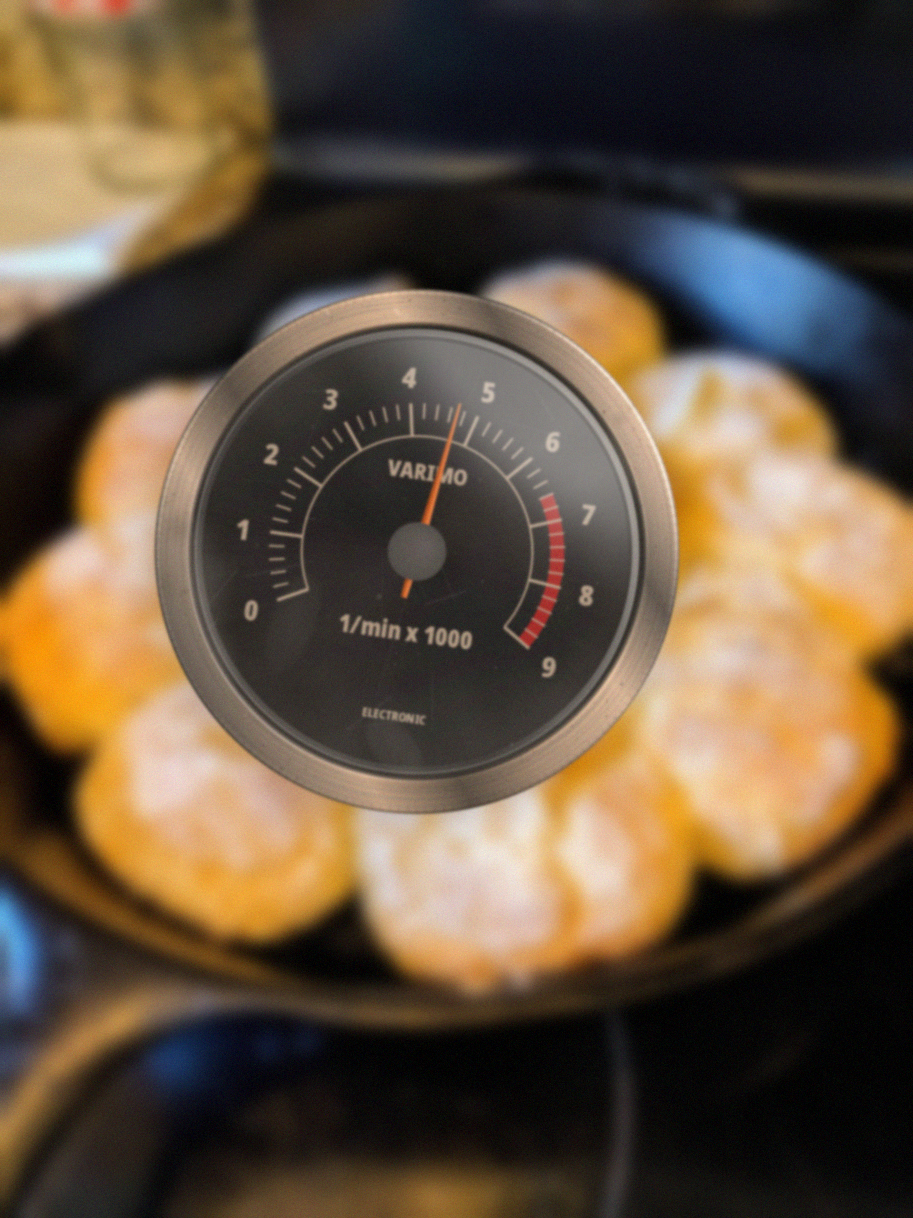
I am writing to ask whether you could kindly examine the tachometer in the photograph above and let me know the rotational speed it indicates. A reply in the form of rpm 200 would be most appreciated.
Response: rpm 4700
